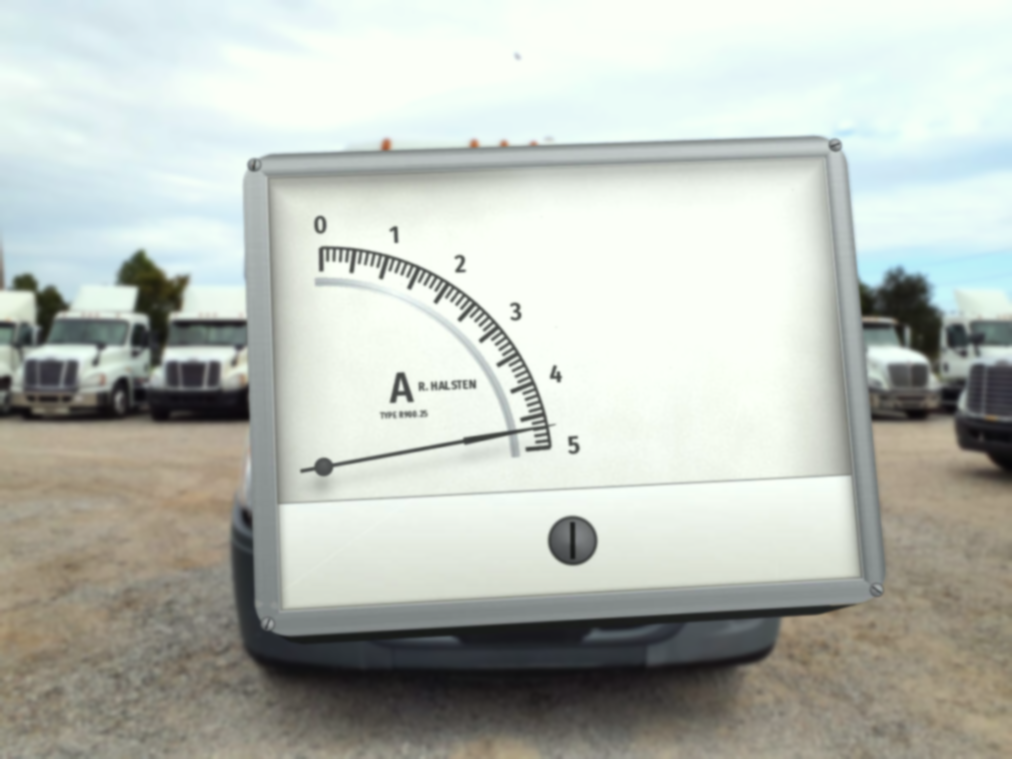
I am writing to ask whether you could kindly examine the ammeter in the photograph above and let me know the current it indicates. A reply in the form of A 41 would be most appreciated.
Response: A 4.7
